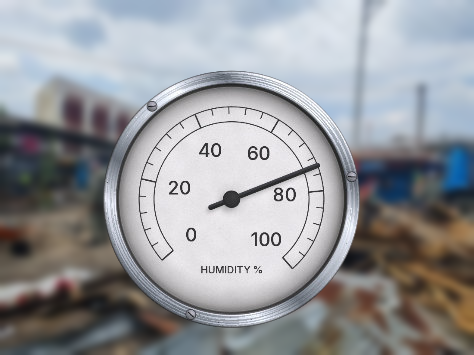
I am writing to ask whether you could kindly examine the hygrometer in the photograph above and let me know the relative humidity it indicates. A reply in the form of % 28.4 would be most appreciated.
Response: % 74
